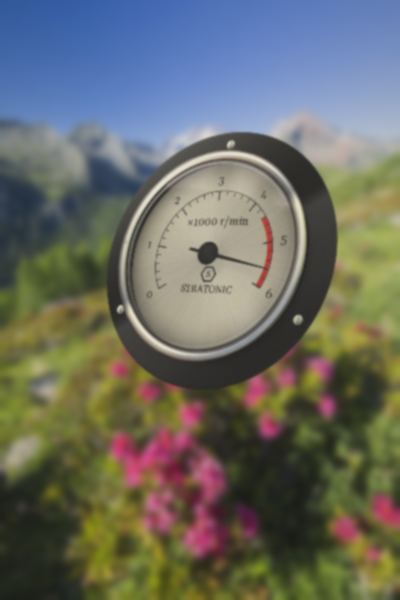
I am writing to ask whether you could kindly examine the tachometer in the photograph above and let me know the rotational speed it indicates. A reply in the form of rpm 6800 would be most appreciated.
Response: rpm 5600
